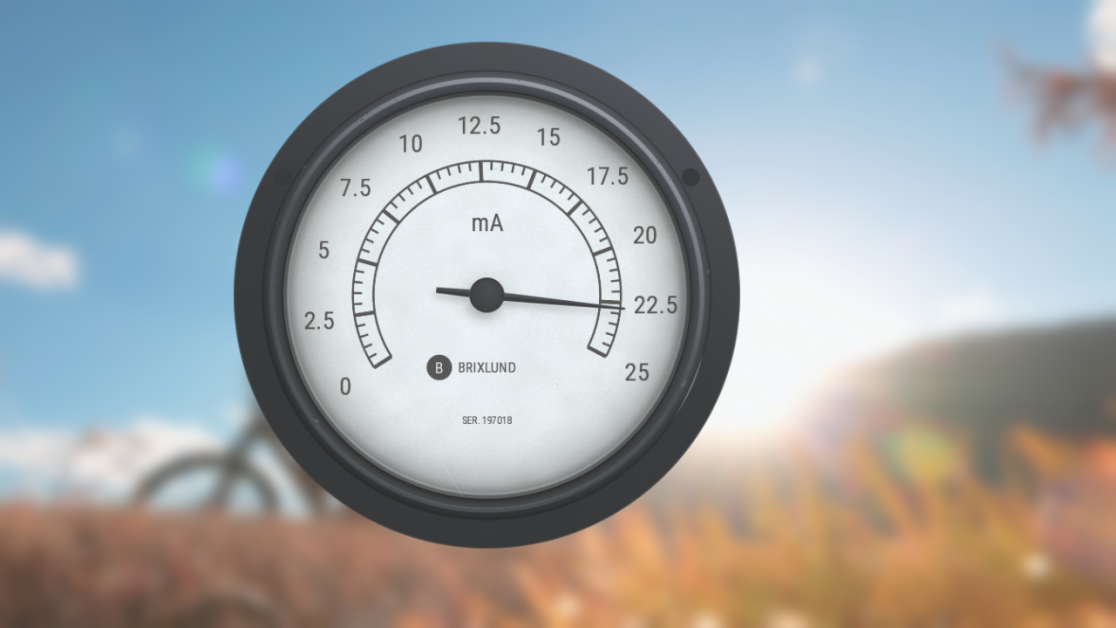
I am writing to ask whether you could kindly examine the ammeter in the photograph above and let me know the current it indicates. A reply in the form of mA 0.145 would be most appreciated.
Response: mA 22.75
